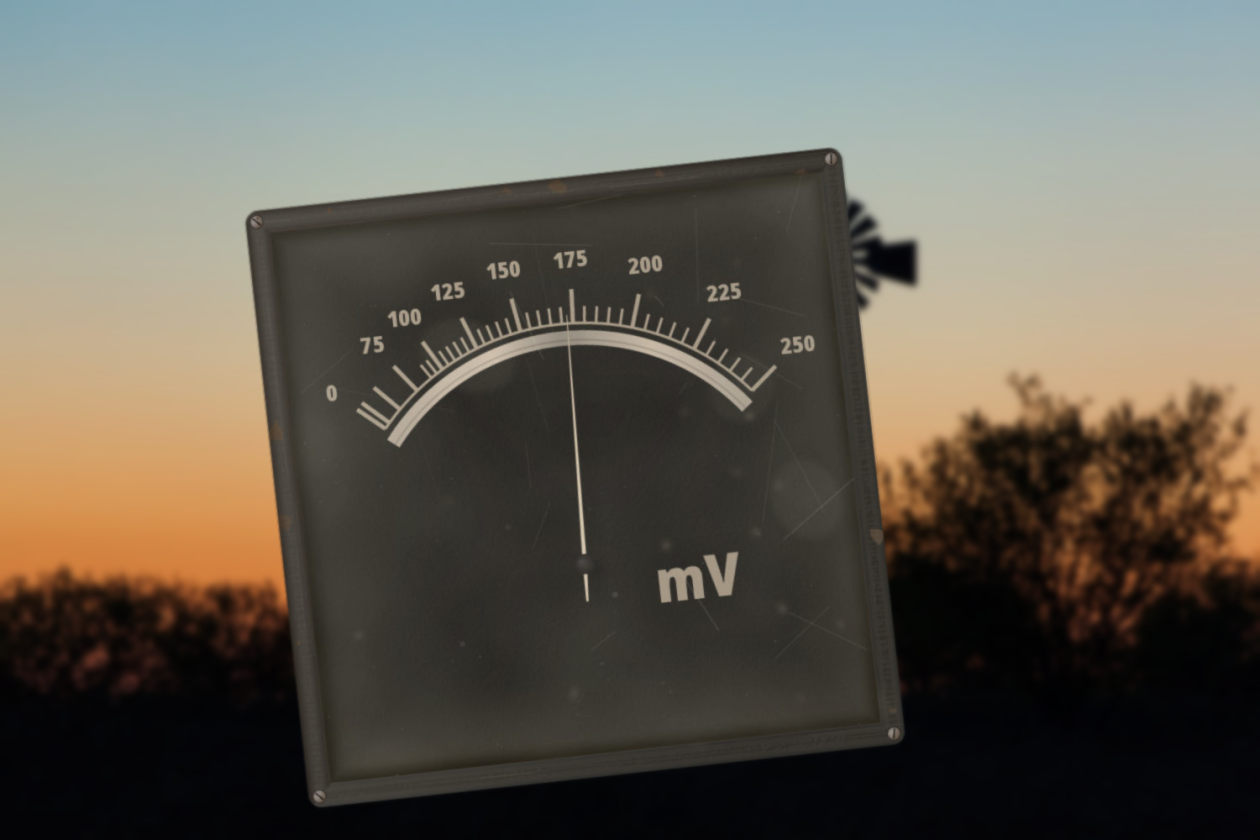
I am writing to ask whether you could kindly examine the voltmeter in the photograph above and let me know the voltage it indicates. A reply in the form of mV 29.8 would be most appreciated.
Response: mV 172.5
